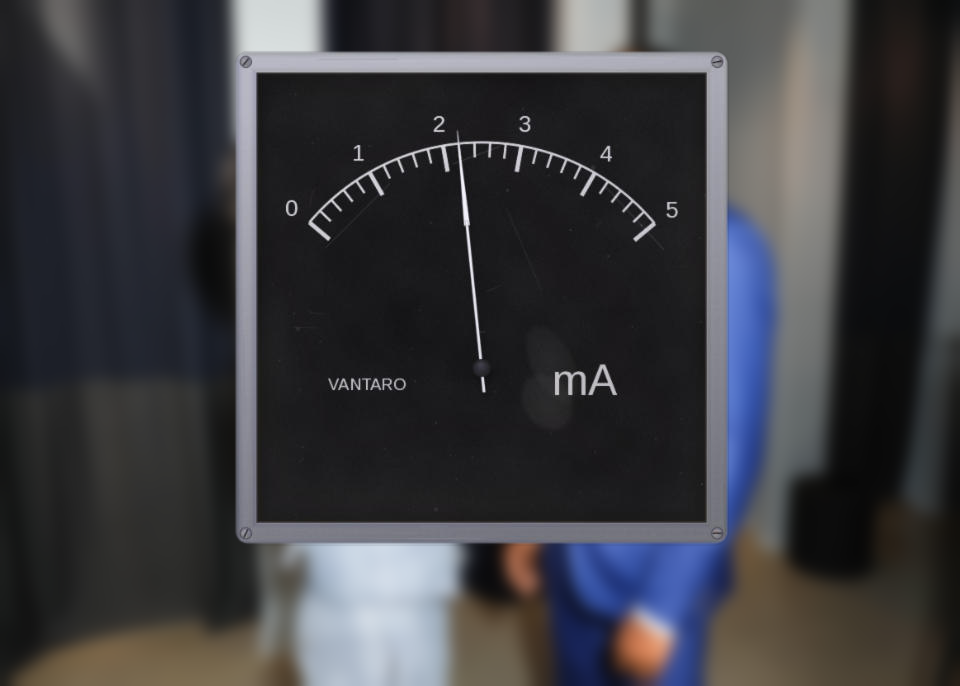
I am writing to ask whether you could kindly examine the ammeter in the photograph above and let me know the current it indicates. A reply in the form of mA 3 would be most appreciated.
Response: mA 2.2
